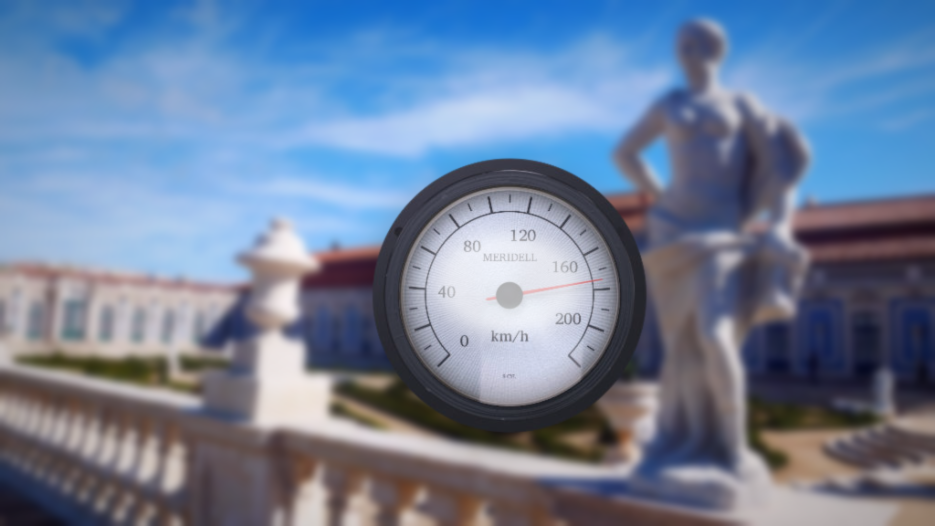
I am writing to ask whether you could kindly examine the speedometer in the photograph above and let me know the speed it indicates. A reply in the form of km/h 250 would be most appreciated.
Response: km/h 175
